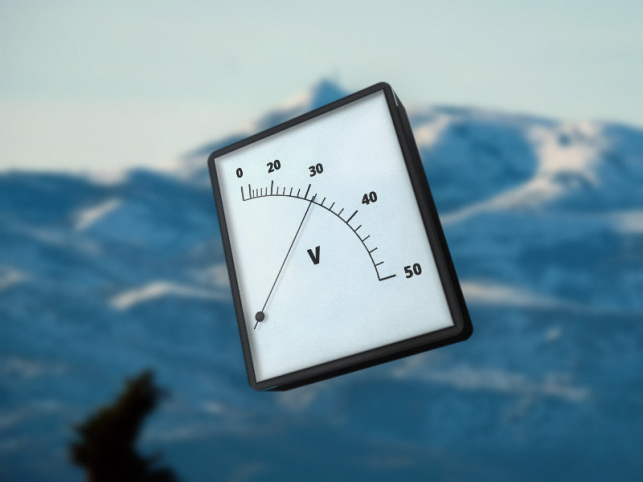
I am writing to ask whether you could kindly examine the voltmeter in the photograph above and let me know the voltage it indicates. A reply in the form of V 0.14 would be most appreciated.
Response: V 32
